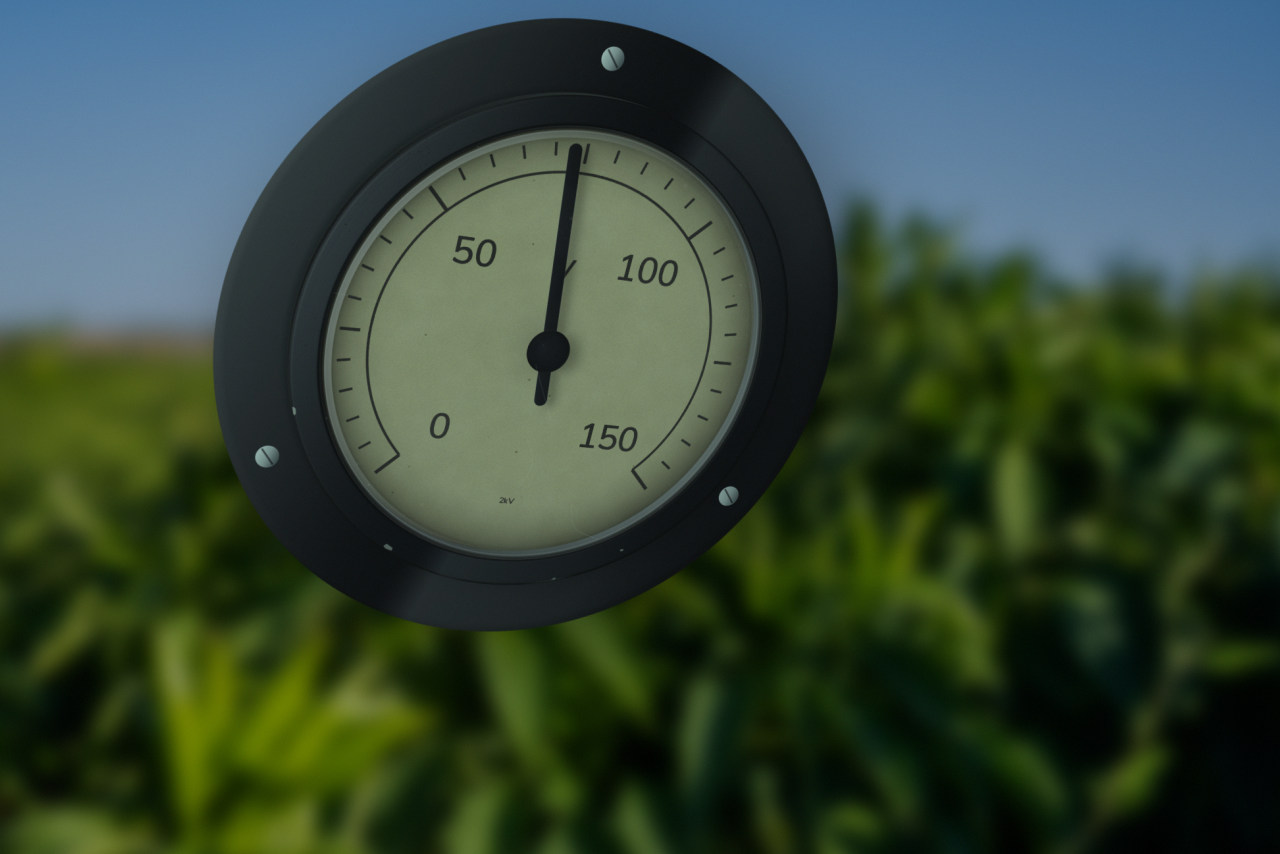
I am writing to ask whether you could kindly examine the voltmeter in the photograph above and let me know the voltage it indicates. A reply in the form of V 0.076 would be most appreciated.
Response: V 72.5
